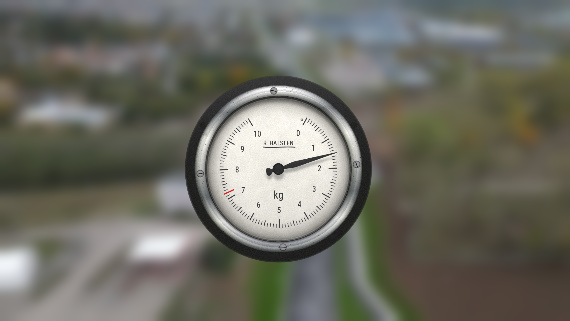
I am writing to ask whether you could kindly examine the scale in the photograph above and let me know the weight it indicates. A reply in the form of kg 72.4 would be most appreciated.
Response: kg 1.5
